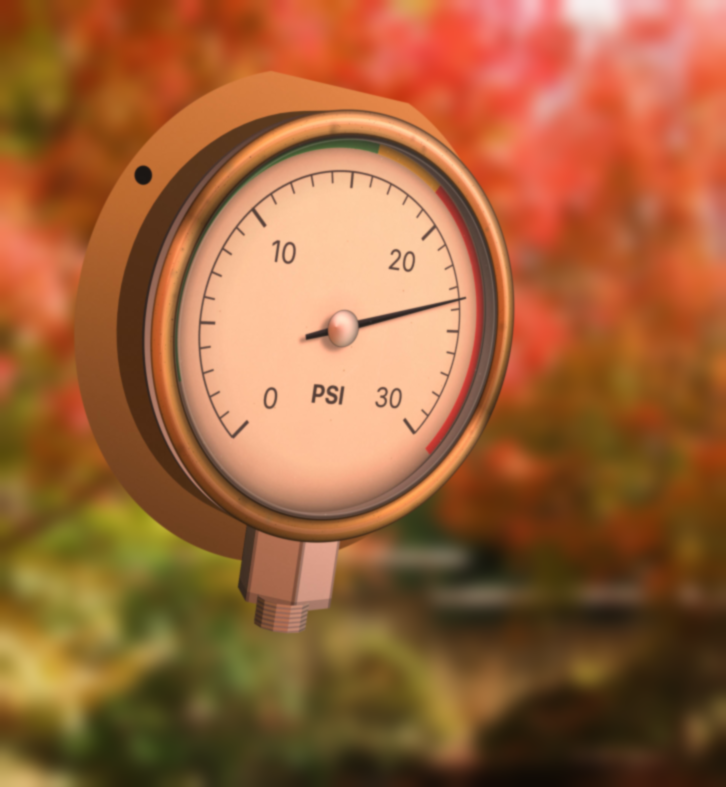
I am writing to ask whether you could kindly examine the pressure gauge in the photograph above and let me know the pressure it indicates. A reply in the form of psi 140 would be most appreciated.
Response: psi 23.5
